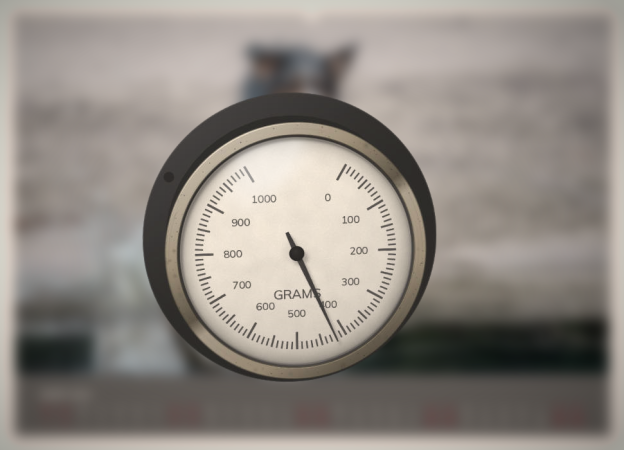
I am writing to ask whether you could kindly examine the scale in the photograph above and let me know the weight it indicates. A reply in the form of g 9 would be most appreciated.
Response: g 420
